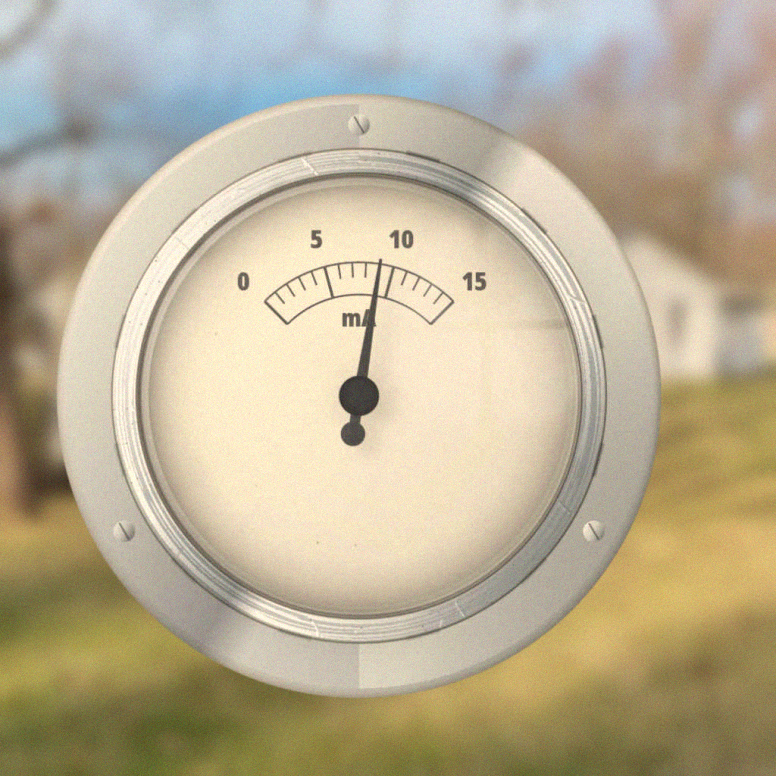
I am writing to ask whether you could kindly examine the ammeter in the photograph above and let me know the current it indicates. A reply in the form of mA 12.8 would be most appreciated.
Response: mA 9
